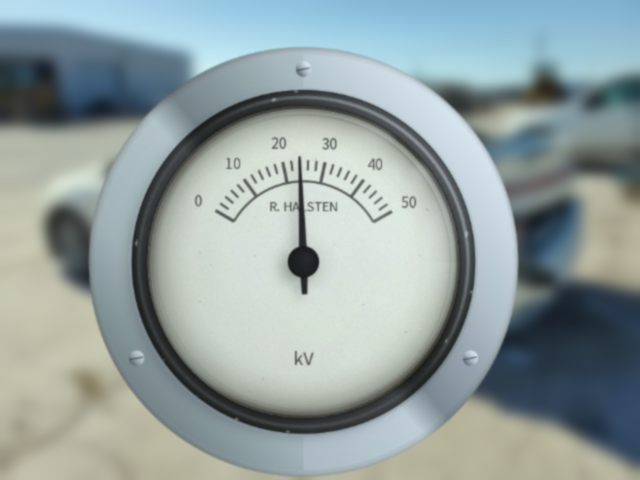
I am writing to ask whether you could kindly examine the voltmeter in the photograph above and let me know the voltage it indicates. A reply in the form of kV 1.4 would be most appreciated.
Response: kV 24
